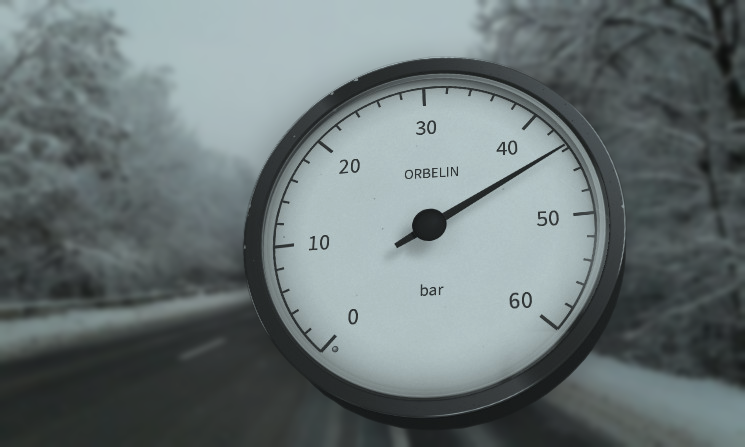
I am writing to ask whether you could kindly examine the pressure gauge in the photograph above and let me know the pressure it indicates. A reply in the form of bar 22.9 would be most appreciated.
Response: bar 44
